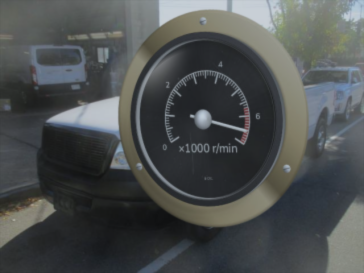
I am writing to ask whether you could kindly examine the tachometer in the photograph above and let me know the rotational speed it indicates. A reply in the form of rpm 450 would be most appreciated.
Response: rpm 6500
